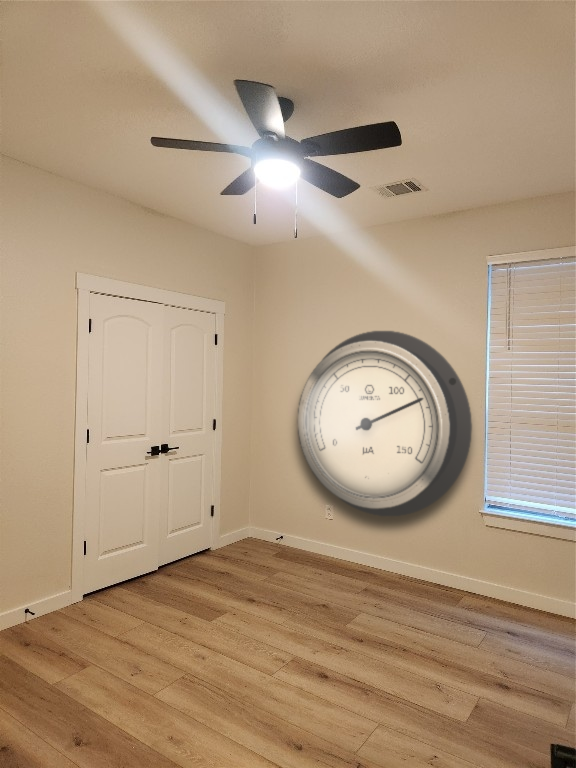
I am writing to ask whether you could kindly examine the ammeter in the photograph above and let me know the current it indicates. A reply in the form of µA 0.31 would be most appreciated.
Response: µA 115
